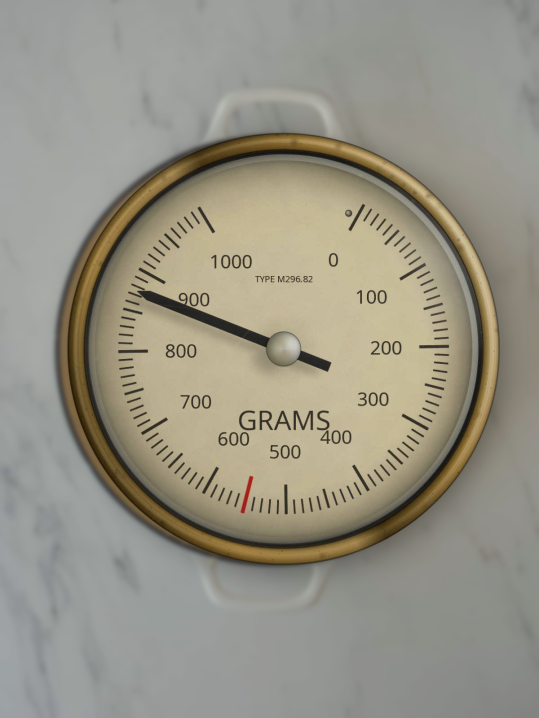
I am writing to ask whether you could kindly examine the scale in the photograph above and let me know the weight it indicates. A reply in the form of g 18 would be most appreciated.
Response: g 875
